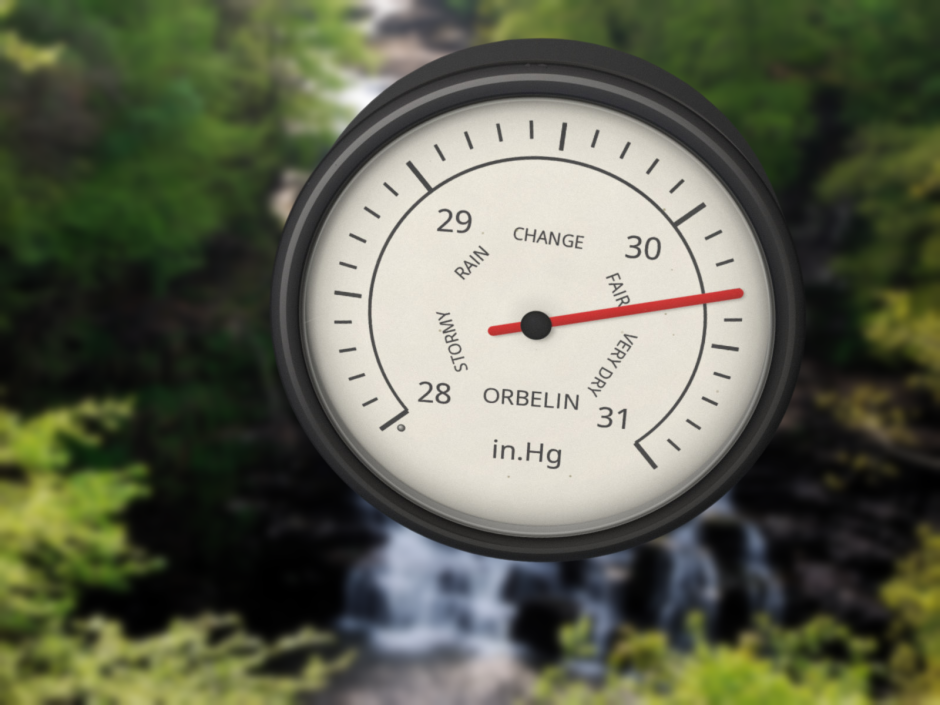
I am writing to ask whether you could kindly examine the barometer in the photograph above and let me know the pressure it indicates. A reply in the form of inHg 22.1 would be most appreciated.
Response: inHg 30.3
